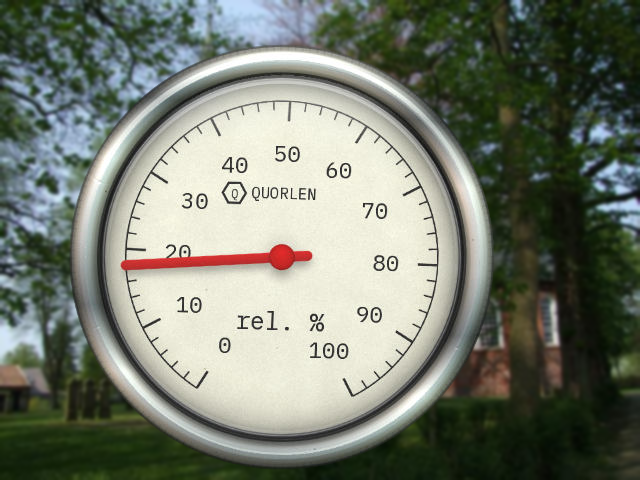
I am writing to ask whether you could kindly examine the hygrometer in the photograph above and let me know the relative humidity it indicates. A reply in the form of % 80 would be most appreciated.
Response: % 18
